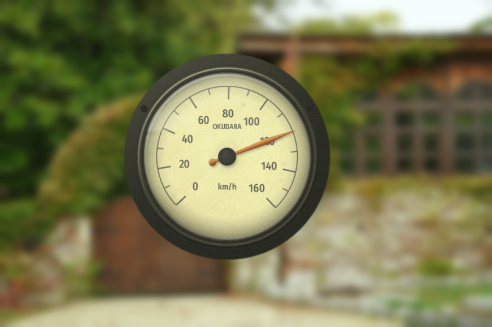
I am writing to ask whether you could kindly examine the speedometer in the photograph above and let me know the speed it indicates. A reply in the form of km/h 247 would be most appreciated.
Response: km/h 120
